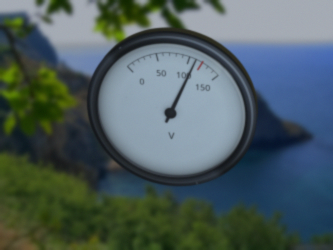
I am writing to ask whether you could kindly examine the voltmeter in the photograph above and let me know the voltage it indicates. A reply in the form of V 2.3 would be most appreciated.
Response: V 110
